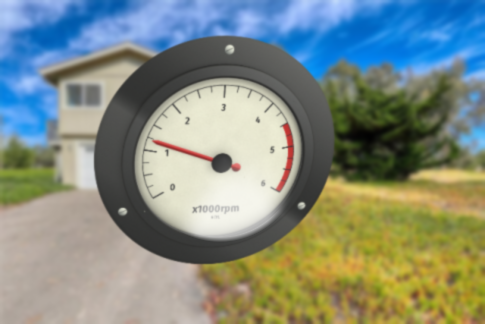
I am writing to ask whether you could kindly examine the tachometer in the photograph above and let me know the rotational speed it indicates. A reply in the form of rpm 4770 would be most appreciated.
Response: rpm 1250
